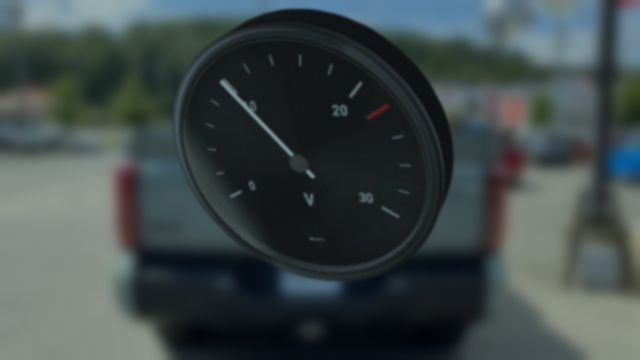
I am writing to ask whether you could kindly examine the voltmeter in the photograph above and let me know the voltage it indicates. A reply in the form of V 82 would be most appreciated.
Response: V 10
